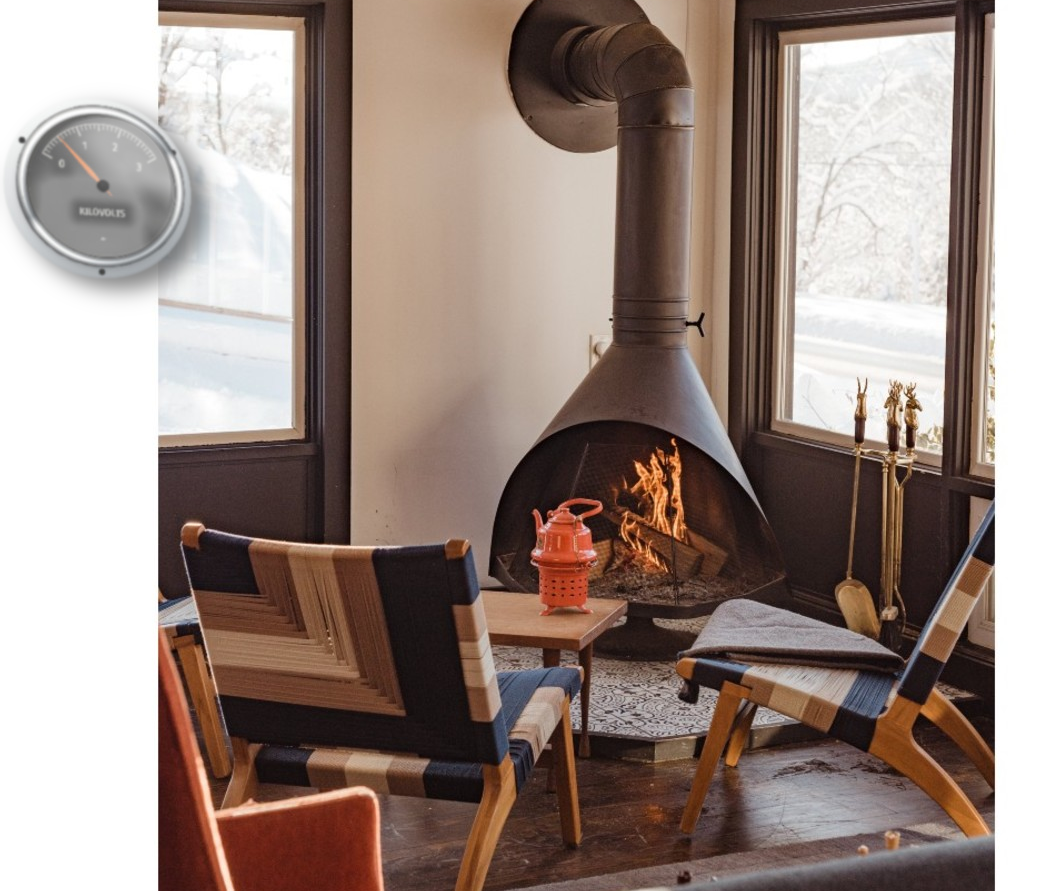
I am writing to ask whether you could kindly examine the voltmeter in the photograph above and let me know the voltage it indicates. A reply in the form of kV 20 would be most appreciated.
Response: kV 0.5
